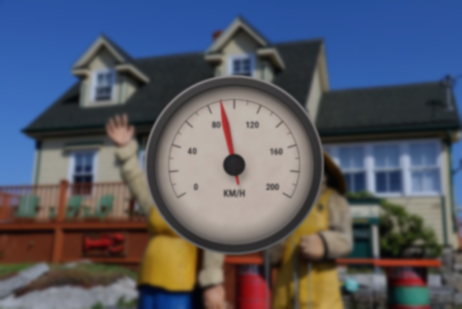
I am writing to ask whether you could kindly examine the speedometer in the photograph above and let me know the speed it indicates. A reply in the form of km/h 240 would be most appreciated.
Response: km/h 90
